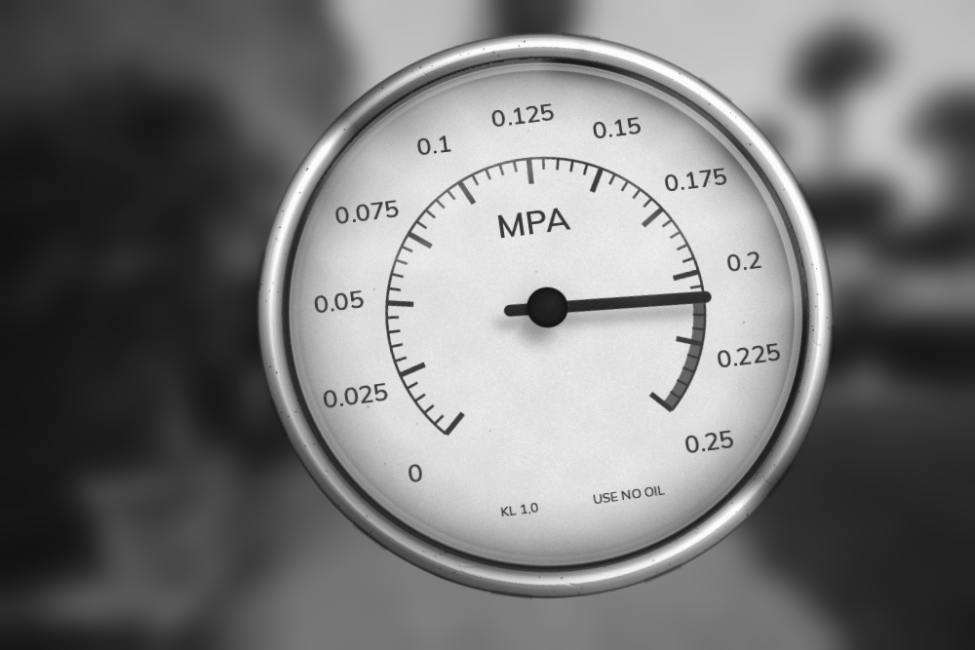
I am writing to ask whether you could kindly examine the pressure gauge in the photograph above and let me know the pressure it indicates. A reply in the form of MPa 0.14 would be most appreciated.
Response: MPa 0.21
